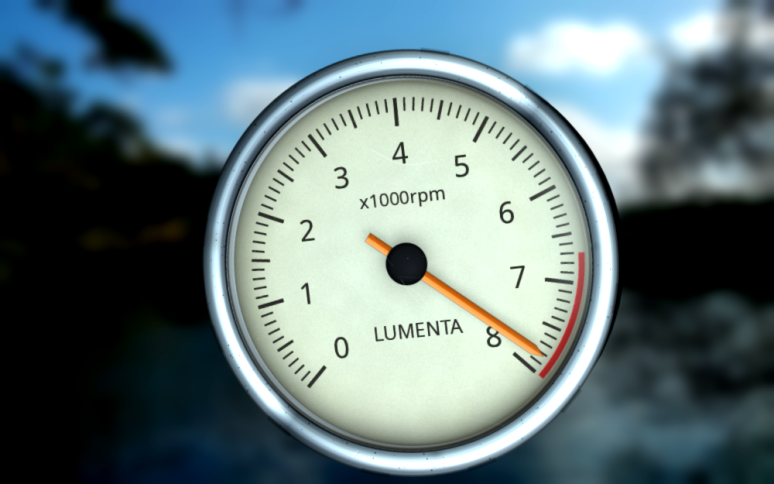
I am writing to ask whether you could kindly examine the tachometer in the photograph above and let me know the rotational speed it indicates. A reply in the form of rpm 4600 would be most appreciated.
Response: rpm 7800
